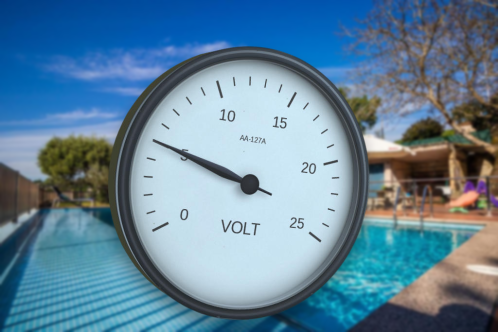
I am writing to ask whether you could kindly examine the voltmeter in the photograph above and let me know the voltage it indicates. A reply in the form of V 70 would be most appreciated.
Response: V 5
